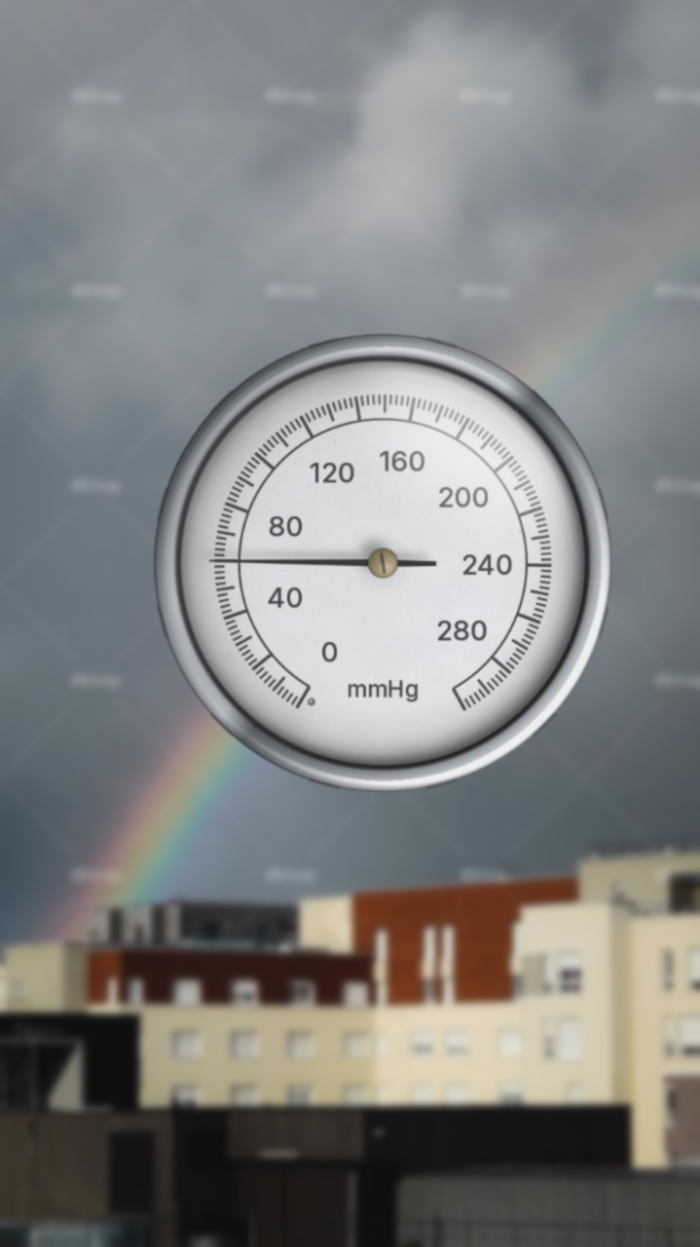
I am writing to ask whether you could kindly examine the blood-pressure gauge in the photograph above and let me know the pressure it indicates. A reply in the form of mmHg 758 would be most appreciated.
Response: mmHg 60
